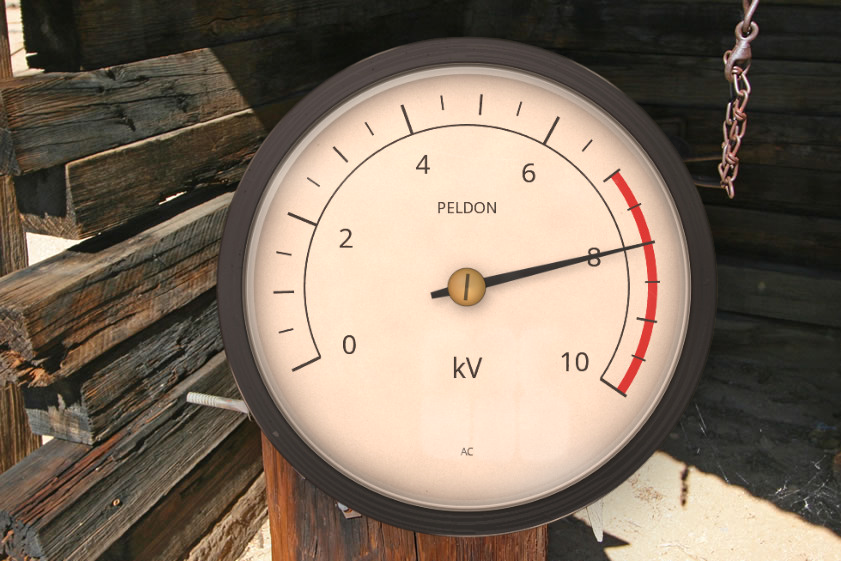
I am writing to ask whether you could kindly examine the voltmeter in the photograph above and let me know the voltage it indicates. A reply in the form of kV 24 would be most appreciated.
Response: kV 8
